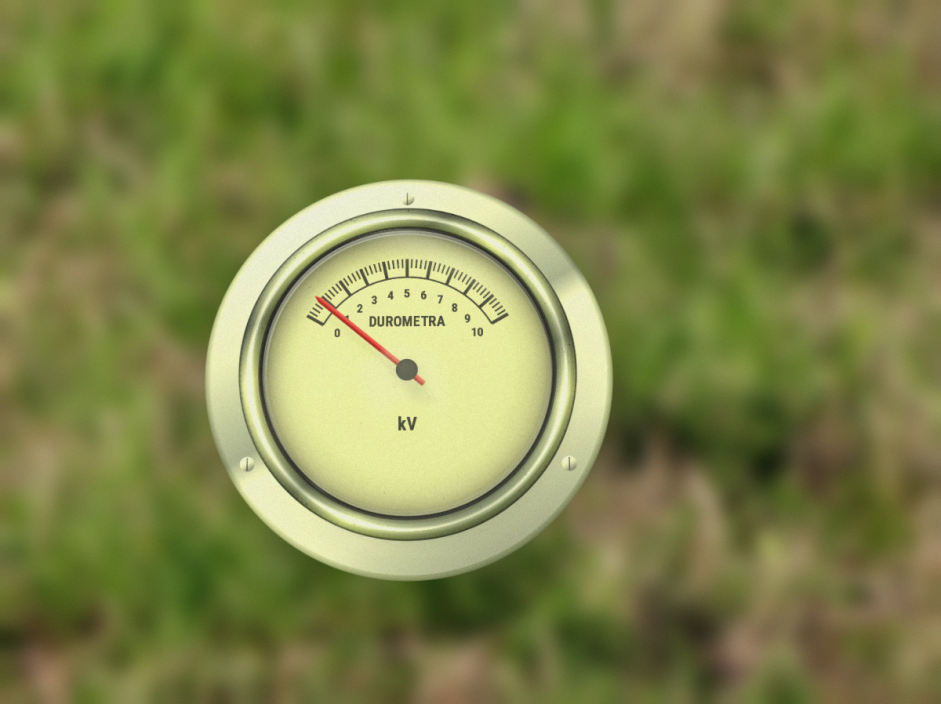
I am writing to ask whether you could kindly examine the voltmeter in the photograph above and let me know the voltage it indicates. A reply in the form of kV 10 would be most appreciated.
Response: kV 0.8
